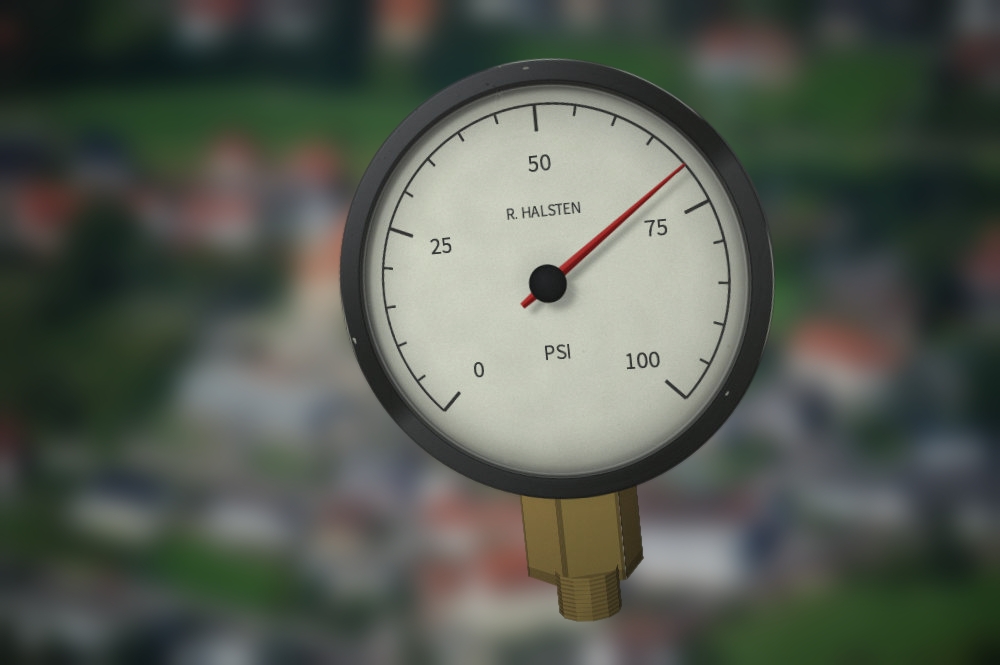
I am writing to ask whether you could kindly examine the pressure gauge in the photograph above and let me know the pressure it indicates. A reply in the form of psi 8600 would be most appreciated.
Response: psi 70
